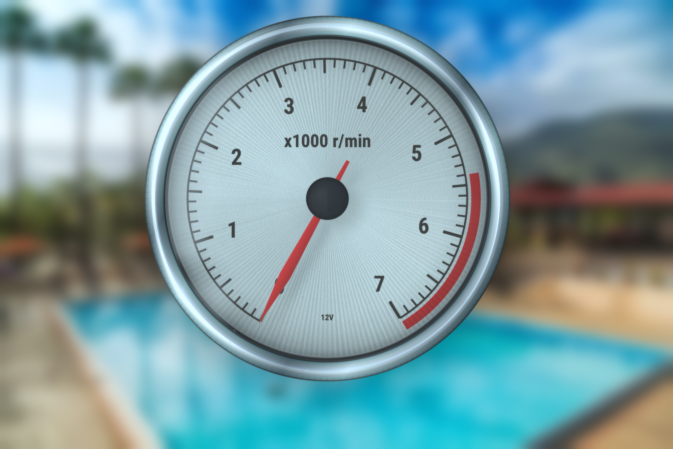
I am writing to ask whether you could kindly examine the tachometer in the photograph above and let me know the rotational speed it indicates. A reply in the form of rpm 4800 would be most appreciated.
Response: rpm 0
